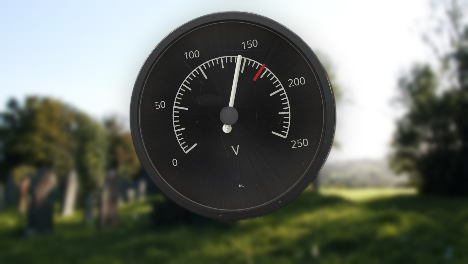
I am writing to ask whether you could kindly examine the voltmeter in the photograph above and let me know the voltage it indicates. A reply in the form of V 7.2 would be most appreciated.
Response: V 145
